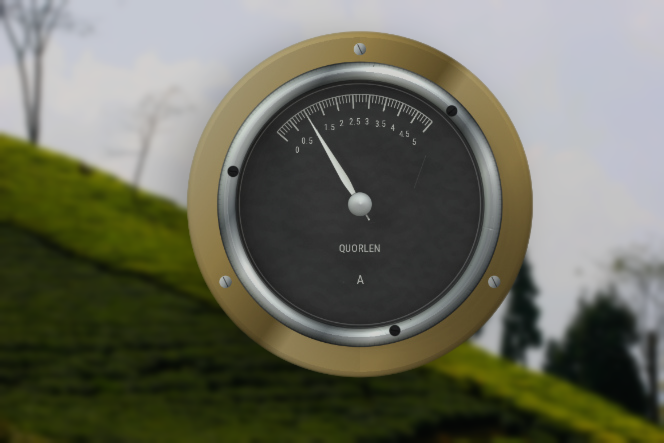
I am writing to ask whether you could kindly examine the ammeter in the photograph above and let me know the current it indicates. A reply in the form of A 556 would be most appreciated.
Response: A 1
